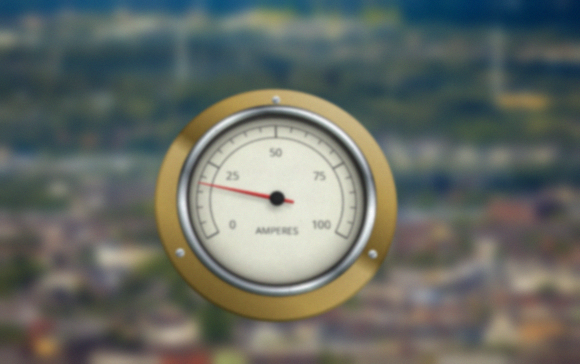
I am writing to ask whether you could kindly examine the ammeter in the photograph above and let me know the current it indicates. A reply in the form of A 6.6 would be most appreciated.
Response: A 17.5
